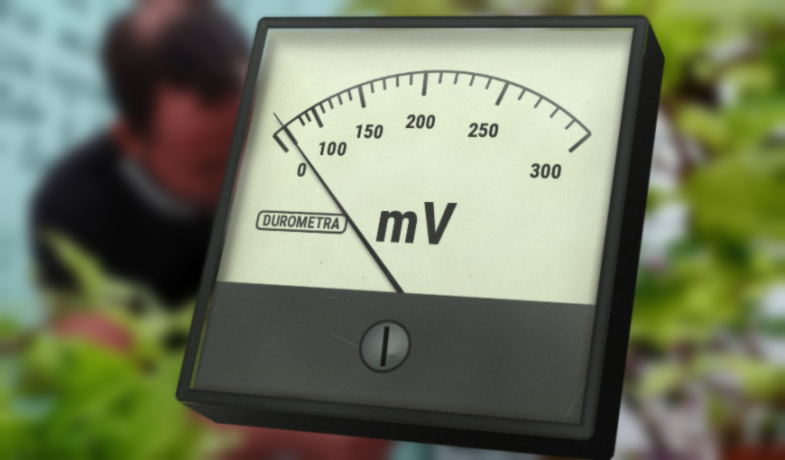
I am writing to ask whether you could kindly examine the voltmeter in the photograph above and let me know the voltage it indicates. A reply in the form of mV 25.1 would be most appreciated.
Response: mV 50
